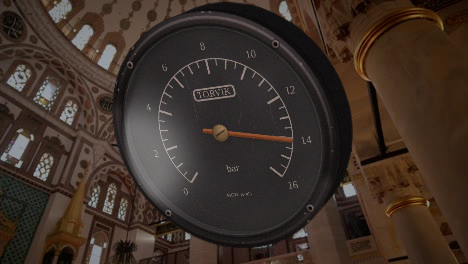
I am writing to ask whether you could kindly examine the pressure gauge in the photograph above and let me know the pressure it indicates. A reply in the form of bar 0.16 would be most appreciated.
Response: bar 14
